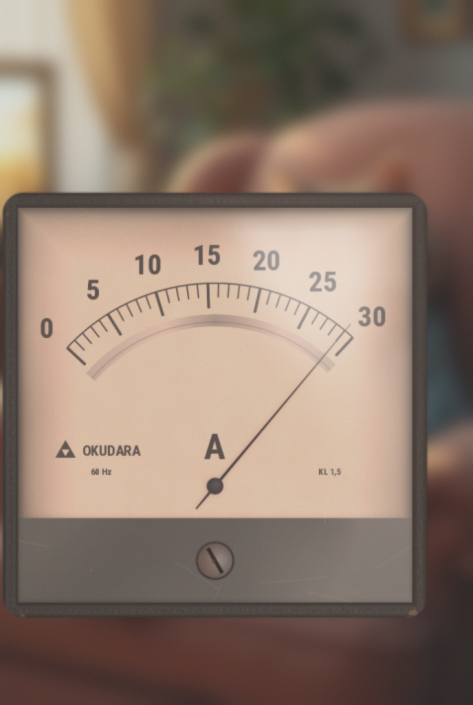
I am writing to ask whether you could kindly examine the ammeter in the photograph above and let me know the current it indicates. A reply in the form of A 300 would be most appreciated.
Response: A 29
